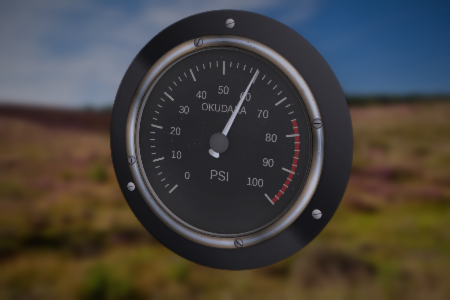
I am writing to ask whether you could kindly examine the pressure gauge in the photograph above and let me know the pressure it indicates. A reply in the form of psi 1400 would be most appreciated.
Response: psi 60
